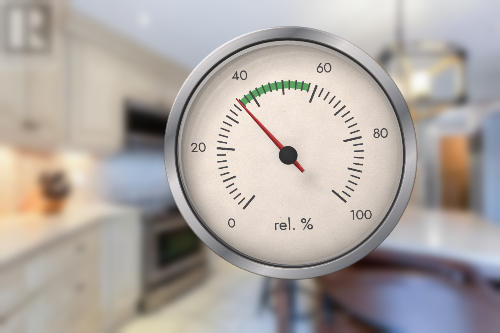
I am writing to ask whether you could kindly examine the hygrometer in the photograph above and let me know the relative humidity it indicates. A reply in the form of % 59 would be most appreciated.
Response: % 36
